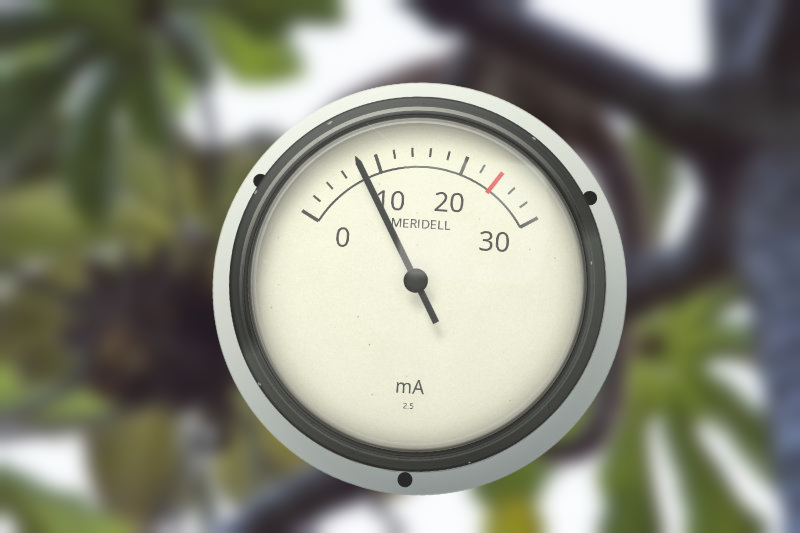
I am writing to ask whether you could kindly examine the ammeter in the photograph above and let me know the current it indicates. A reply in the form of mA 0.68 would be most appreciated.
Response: mA 8
